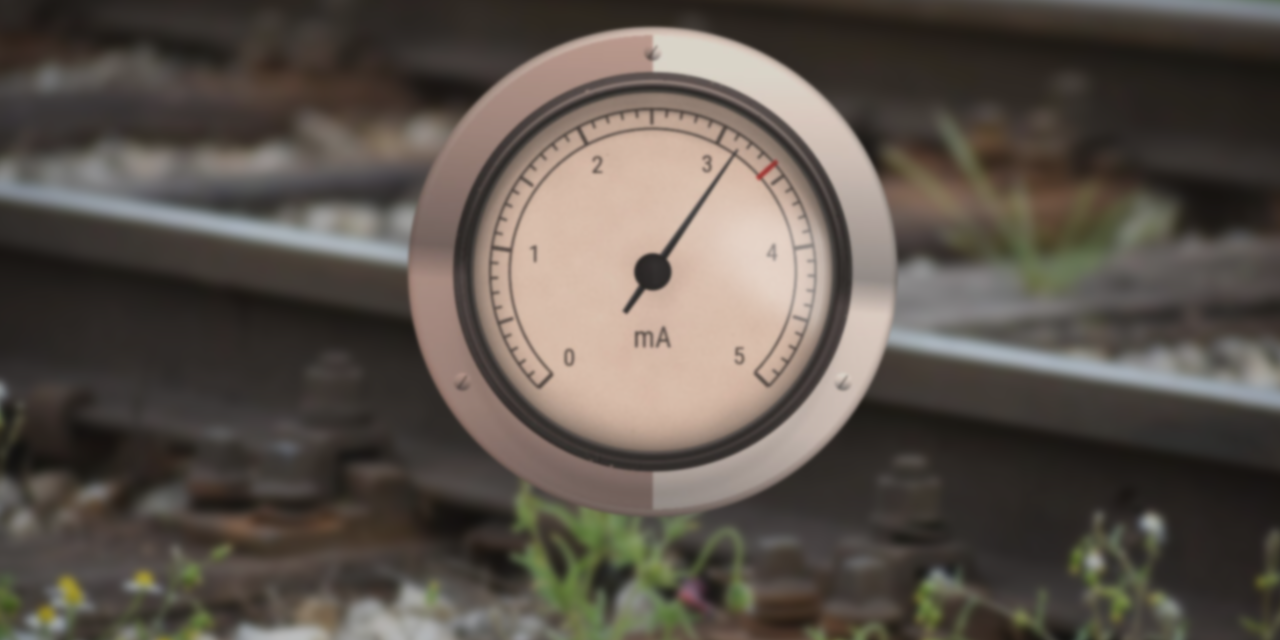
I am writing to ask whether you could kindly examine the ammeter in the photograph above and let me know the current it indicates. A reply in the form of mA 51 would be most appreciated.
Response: mA 3.15
